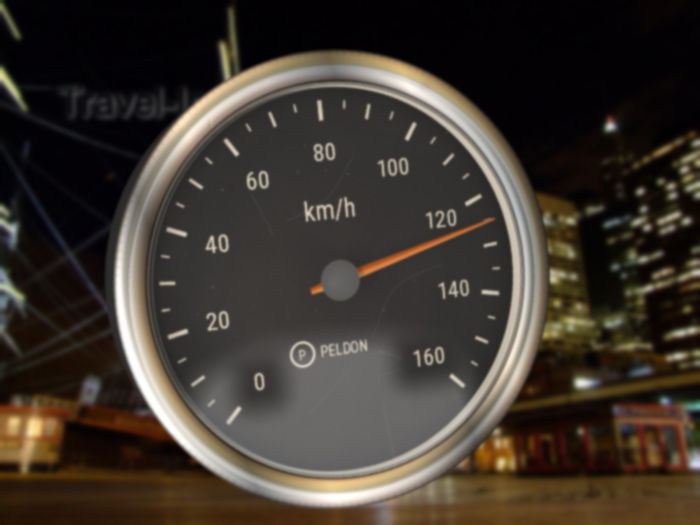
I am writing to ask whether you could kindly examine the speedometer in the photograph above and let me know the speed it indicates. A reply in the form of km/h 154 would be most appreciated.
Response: km/h 125
